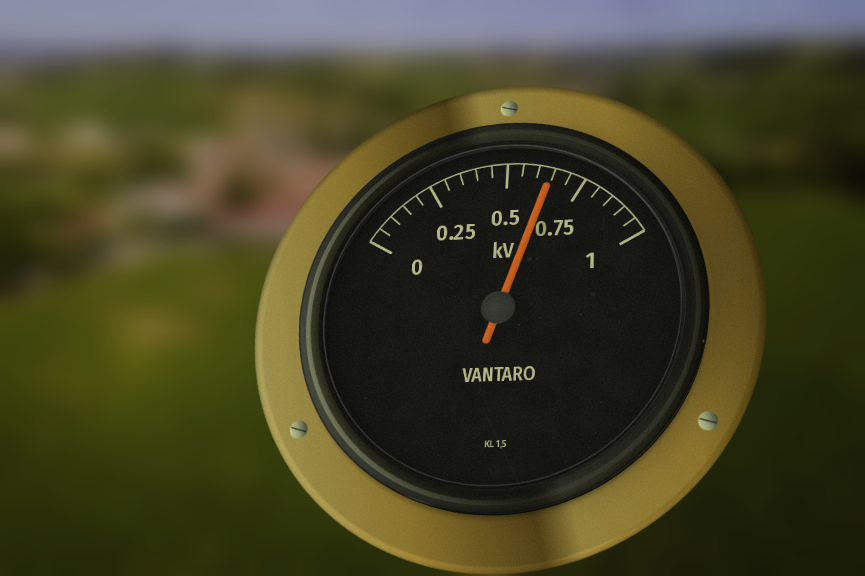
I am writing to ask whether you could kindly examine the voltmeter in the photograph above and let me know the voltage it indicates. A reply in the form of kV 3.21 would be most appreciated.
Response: kV 0.65
